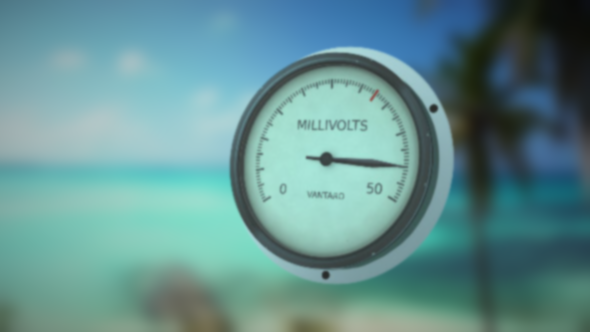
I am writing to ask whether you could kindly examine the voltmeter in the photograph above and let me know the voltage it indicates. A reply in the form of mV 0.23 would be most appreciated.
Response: mV 45
